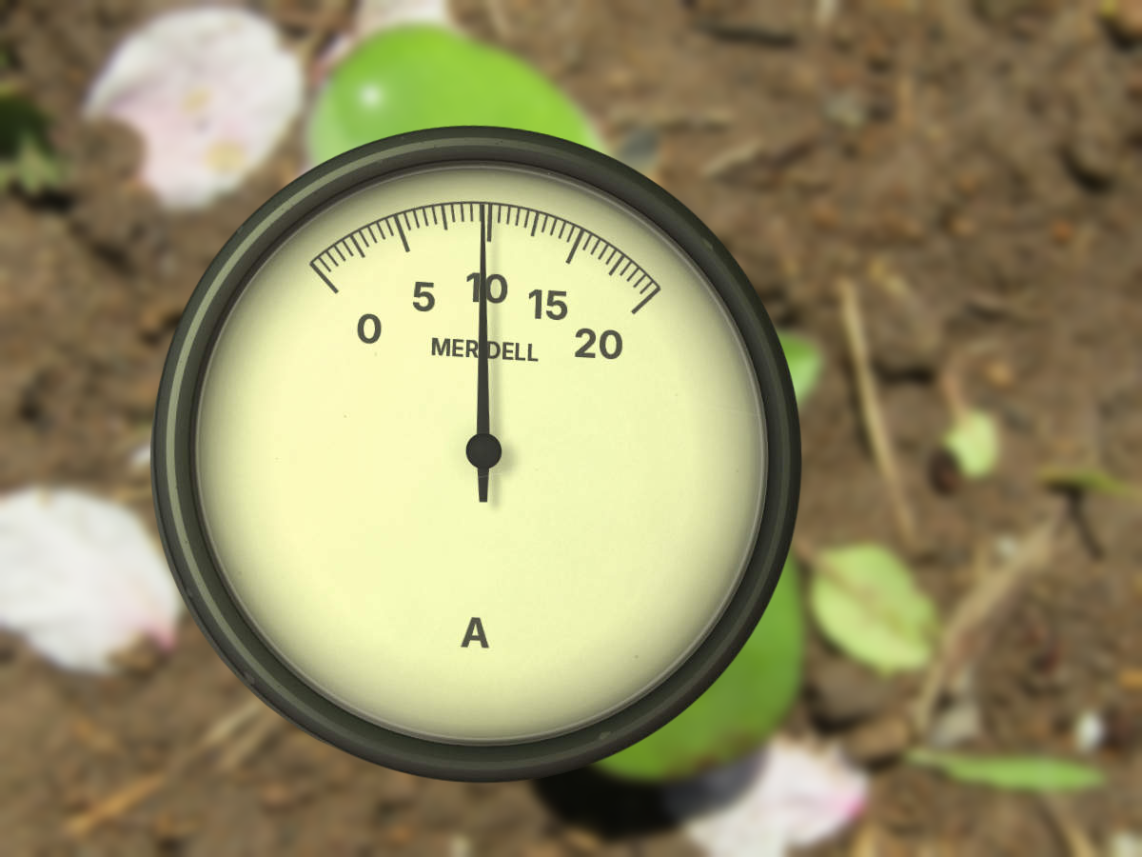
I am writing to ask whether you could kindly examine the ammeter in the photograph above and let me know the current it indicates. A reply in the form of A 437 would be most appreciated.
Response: A 9.5
